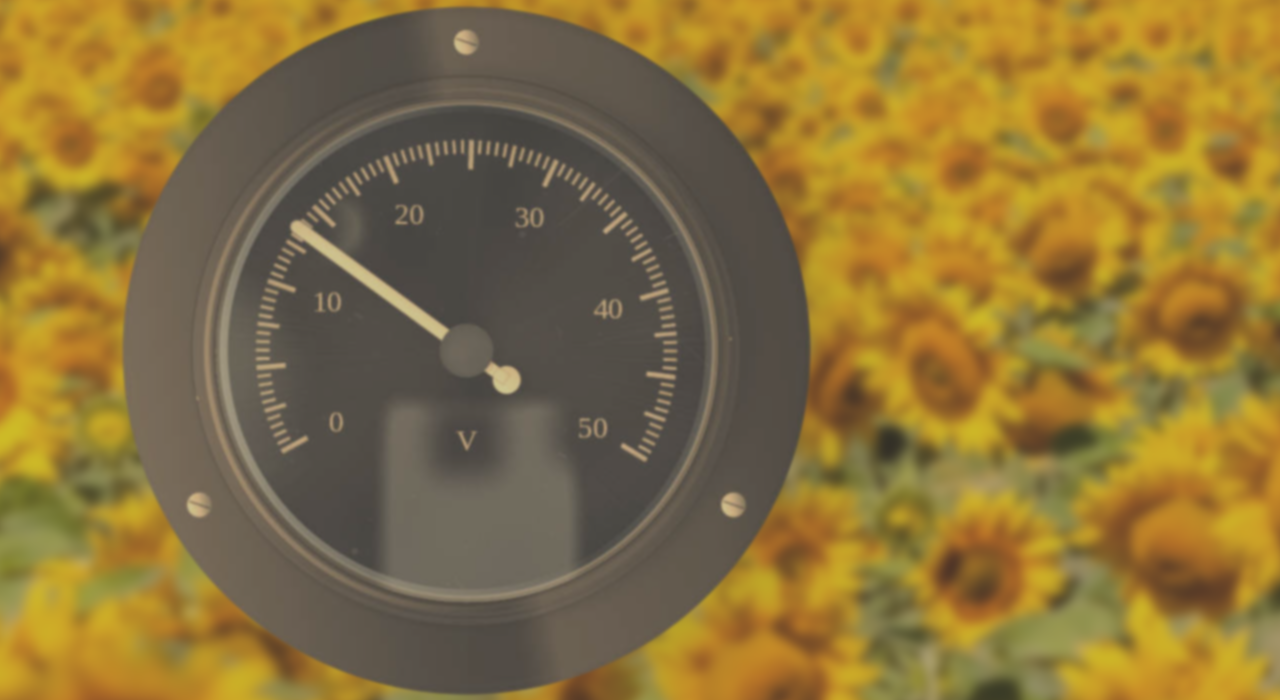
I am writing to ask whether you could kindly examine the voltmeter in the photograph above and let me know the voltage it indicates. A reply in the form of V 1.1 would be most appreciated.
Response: V 13.5
